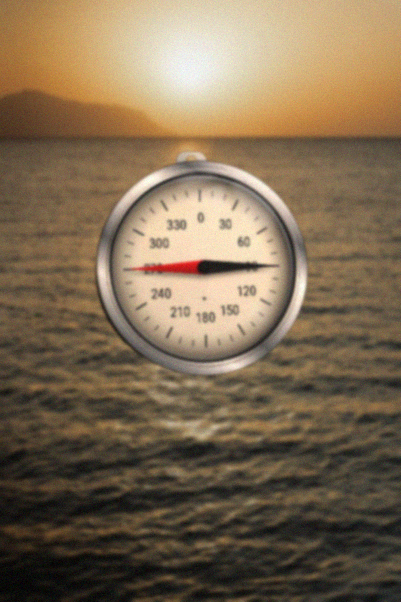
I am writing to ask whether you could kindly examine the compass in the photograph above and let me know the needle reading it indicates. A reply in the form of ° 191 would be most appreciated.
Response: ° 270
